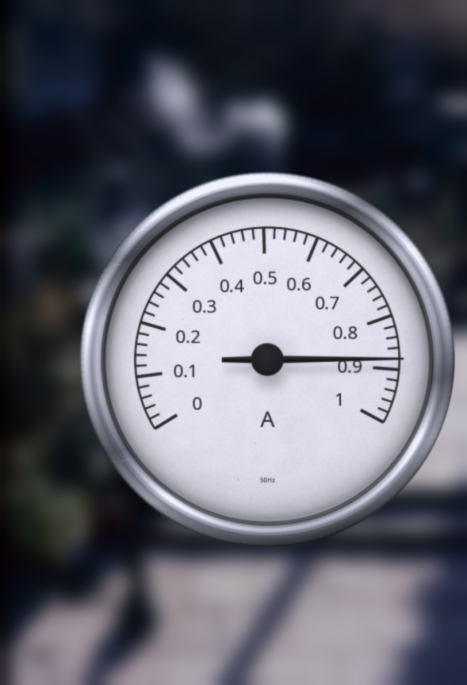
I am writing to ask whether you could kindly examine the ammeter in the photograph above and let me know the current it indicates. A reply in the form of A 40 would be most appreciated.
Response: A 0.88
